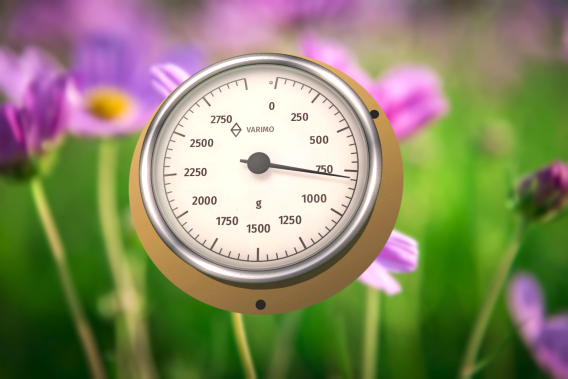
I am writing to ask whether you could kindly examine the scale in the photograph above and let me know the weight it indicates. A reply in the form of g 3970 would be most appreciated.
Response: g 800
